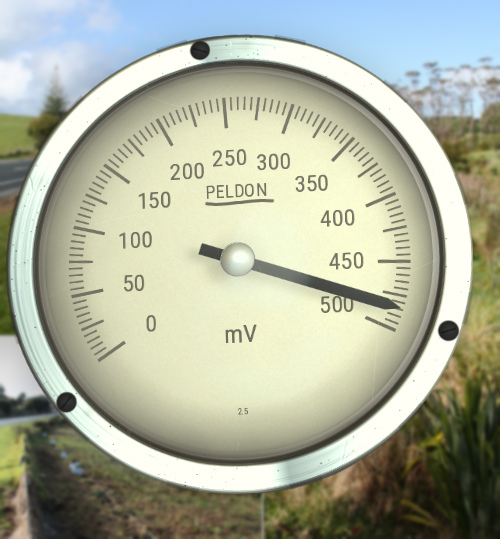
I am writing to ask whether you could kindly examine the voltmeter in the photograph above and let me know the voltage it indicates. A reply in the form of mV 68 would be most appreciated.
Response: mV 485
